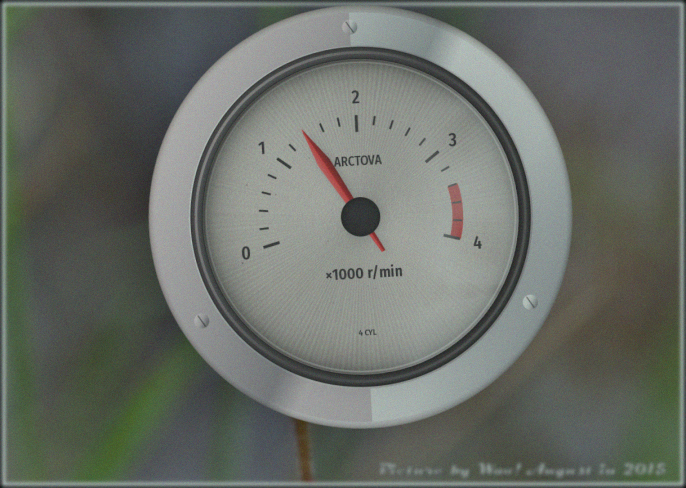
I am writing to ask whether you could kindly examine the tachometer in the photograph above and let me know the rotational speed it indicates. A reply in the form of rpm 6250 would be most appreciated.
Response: rpm 1400
